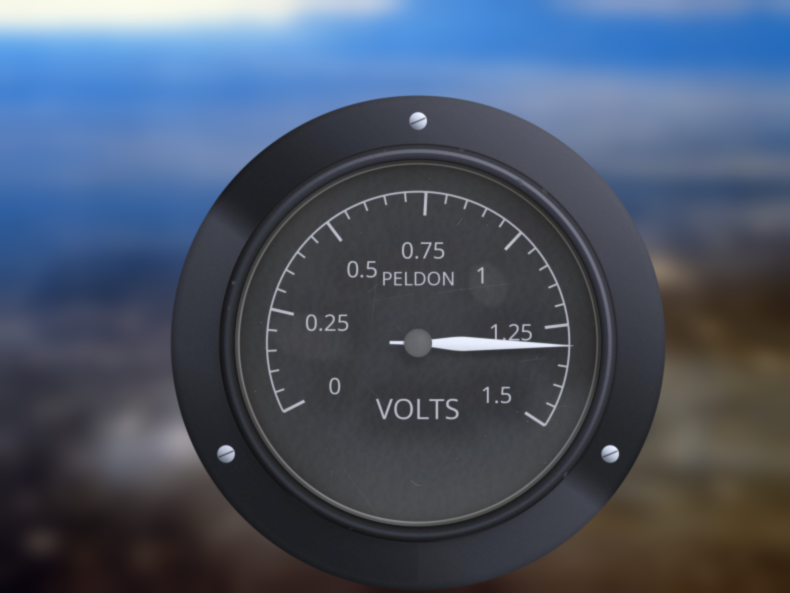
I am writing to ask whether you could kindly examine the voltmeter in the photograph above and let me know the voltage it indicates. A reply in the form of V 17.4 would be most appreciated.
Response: V 1.3
